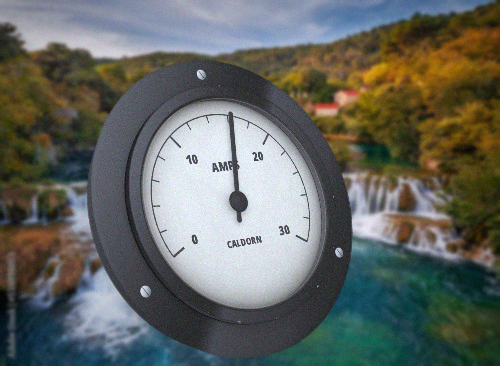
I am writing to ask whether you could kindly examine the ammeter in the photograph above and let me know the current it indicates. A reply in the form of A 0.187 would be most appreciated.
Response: A 16
